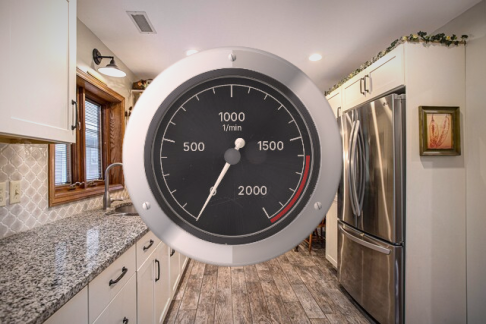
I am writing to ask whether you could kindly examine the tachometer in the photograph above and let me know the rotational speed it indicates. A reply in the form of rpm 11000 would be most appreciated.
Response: rpm 0
